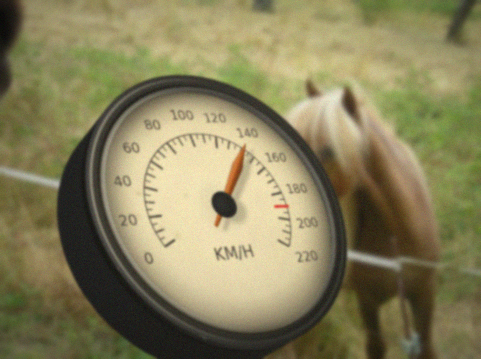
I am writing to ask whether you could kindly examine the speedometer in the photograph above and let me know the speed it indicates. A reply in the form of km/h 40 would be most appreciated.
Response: km/h 140
